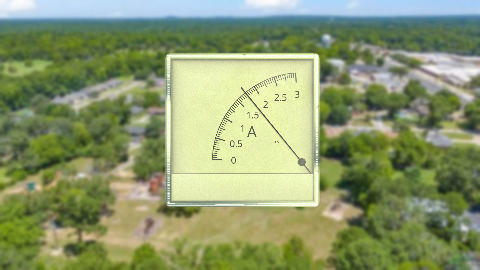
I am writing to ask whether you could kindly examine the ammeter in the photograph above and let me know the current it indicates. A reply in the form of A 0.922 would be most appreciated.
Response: A 1.75
